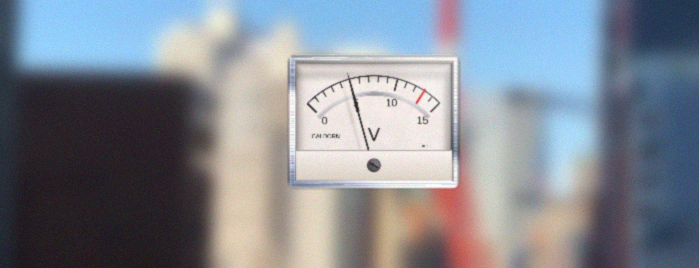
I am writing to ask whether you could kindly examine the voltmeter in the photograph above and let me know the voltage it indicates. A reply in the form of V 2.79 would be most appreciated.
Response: V 5
